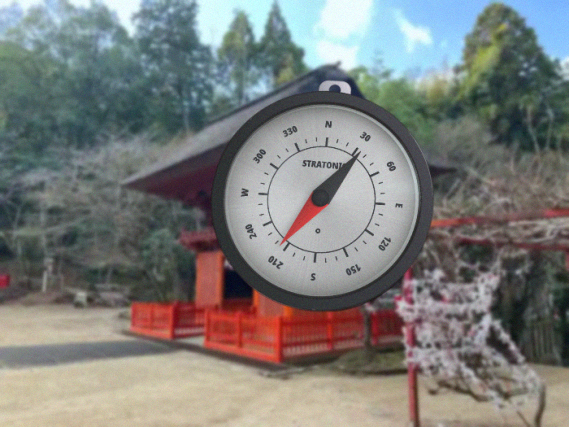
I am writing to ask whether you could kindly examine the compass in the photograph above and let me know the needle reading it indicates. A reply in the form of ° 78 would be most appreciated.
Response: ° 215
